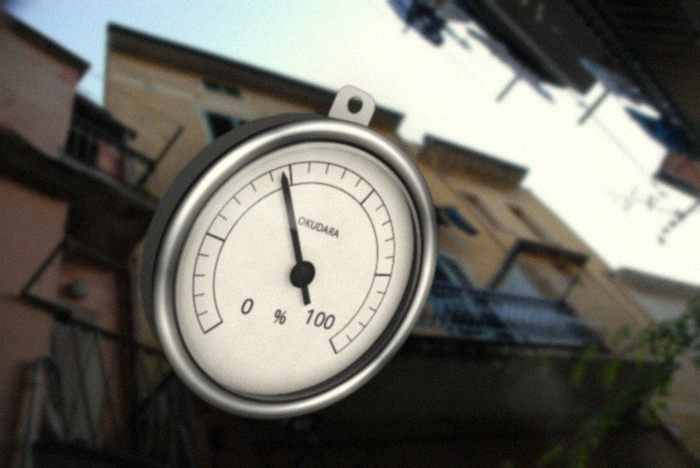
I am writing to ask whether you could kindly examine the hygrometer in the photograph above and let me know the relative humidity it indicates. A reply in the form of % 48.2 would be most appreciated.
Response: % 38
